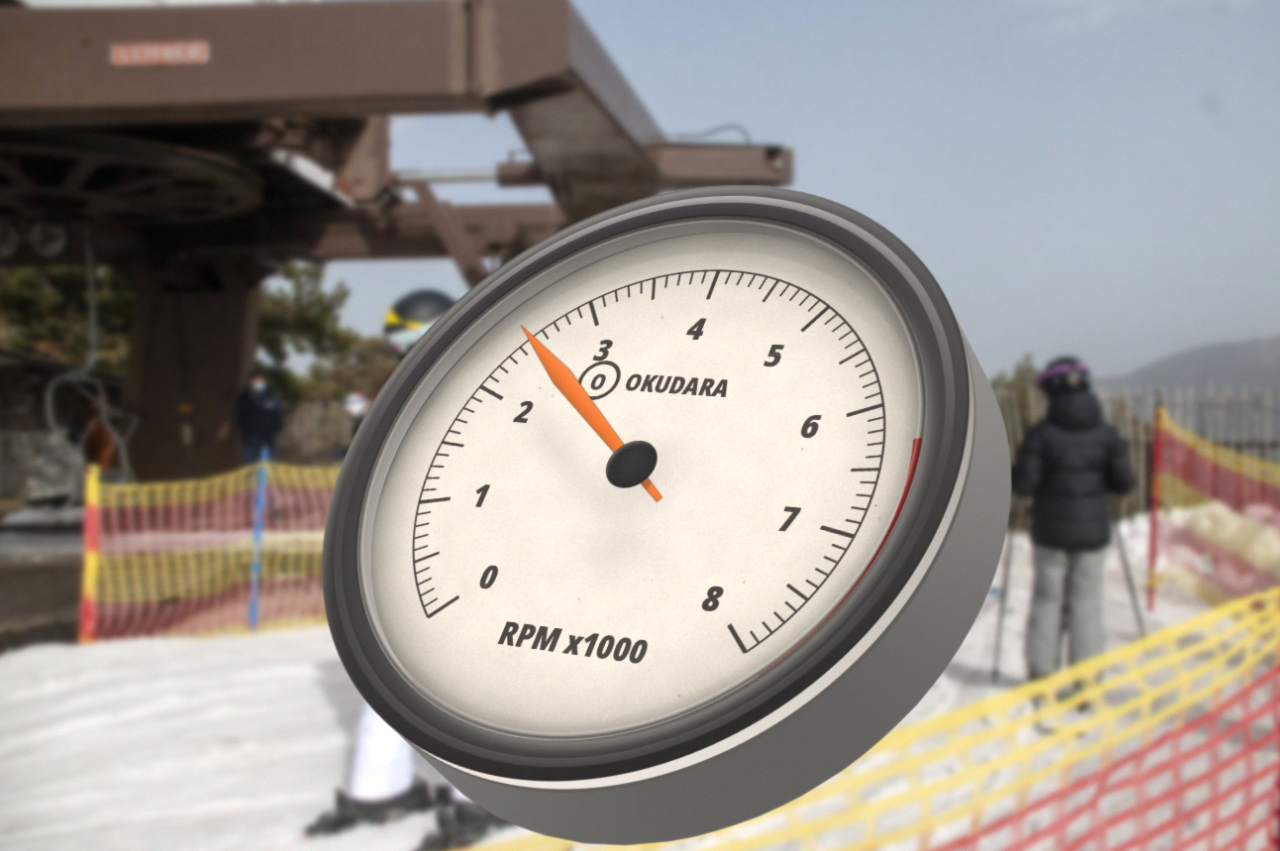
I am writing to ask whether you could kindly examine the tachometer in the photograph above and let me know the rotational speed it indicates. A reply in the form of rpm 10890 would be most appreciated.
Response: rpm 2500
